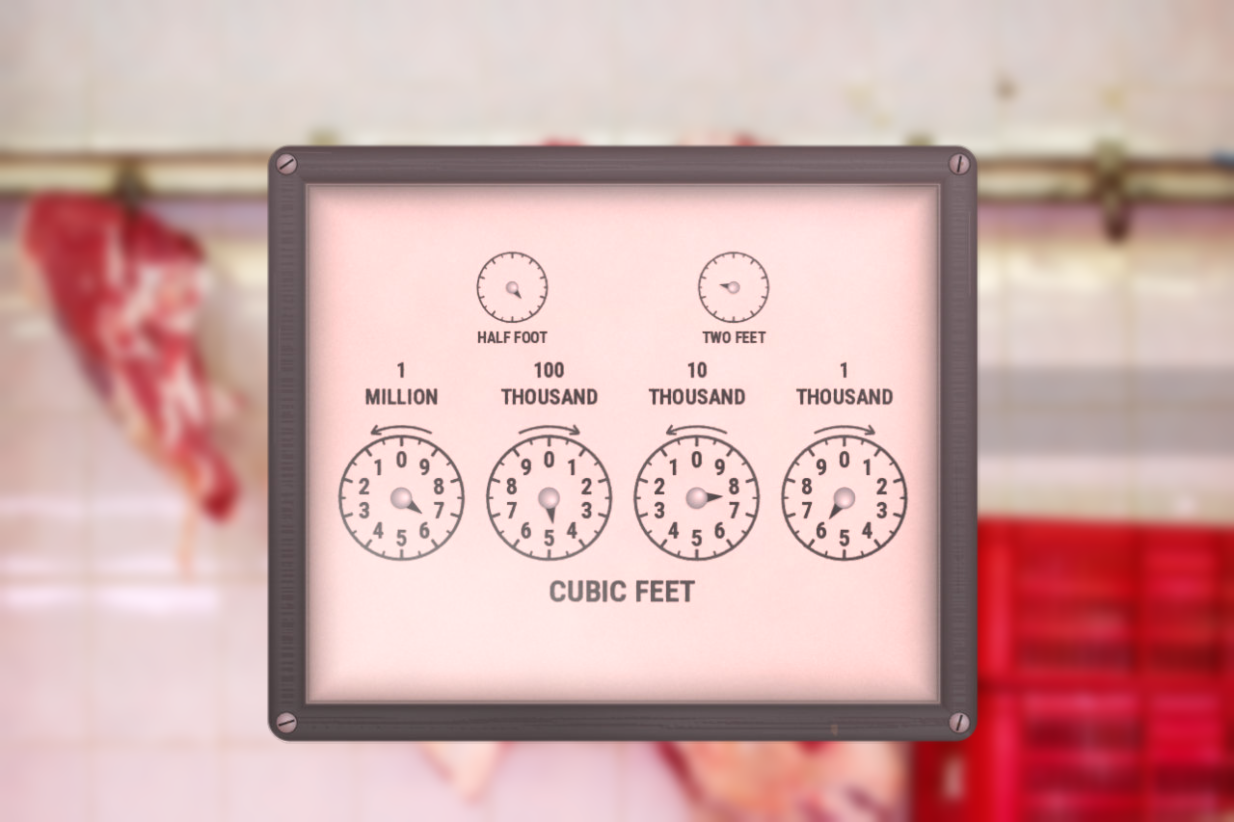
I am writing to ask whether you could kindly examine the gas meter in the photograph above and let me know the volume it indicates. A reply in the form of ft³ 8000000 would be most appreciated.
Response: ft³ 647600
